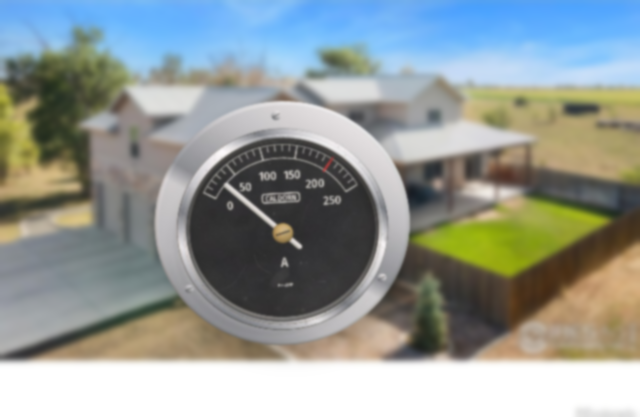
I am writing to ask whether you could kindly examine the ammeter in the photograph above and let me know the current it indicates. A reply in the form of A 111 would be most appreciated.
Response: A 30
